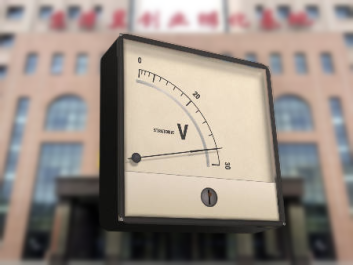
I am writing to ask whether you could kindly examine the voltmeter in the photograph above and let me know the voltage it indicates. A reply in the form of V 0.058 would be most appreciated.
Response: V 28
